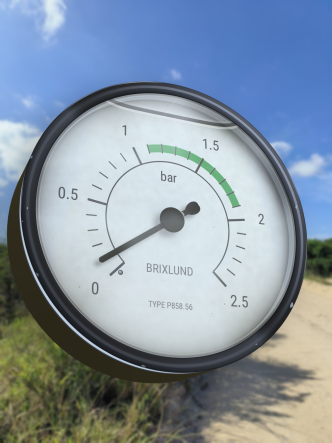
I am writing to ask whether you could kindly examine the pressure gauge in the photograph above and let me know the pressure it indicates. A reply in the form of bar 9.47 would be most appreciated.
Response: bar 0.1
